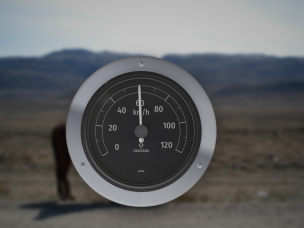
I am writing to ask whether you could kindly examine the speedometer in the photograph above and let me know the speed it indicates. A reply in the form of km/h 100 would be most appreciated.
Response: km/h 60
